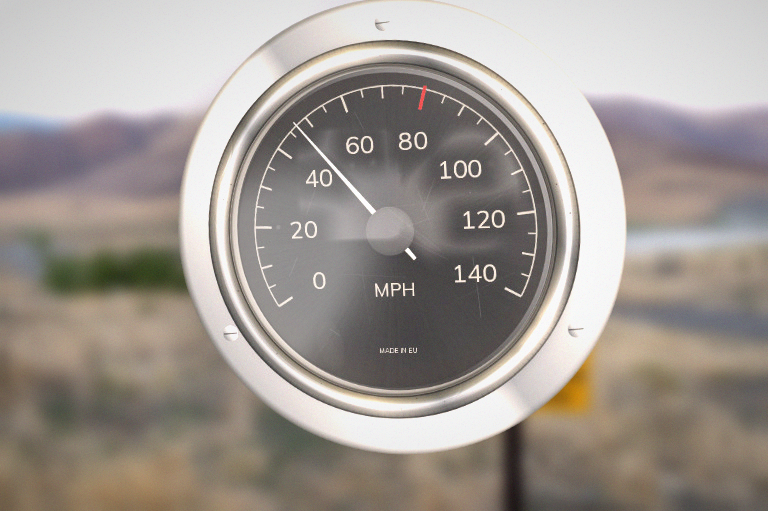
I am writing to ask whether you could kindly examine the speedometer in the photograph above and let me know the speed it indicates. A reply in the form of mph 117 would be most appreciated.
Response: mph 47.5
